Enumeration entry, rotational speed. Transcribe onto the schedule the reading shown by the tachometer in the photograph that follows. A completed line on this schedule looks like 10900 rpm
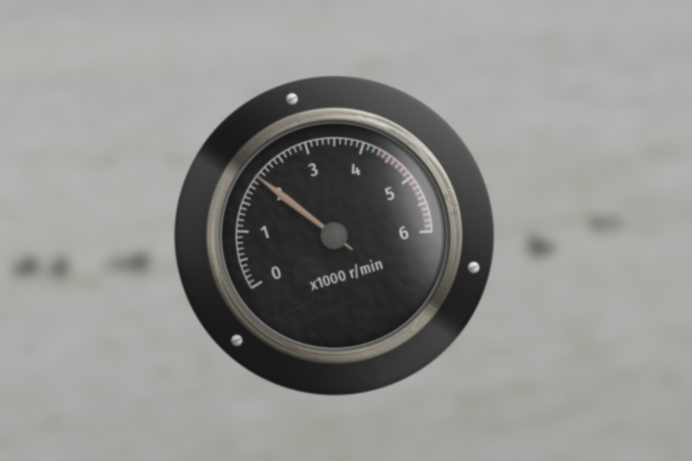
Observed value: 2000 rpm
